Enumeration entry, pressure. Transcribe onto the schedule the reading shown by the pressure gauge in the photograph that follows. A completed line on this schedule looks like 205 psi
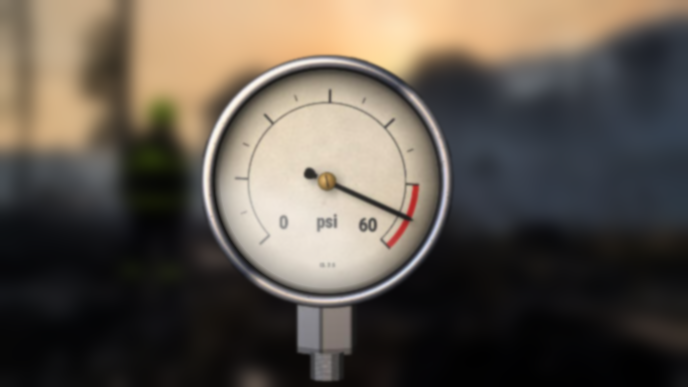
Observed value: 55 psi
